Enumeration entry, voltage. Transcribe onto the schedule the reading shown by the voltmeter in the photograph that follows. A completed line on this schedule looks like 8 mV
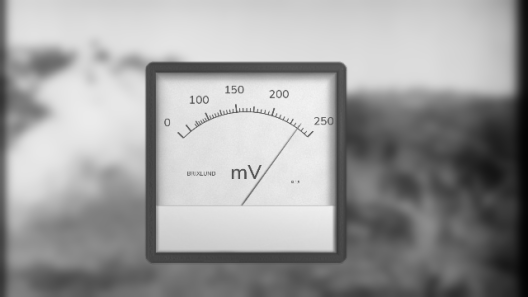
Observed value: 235 mV
